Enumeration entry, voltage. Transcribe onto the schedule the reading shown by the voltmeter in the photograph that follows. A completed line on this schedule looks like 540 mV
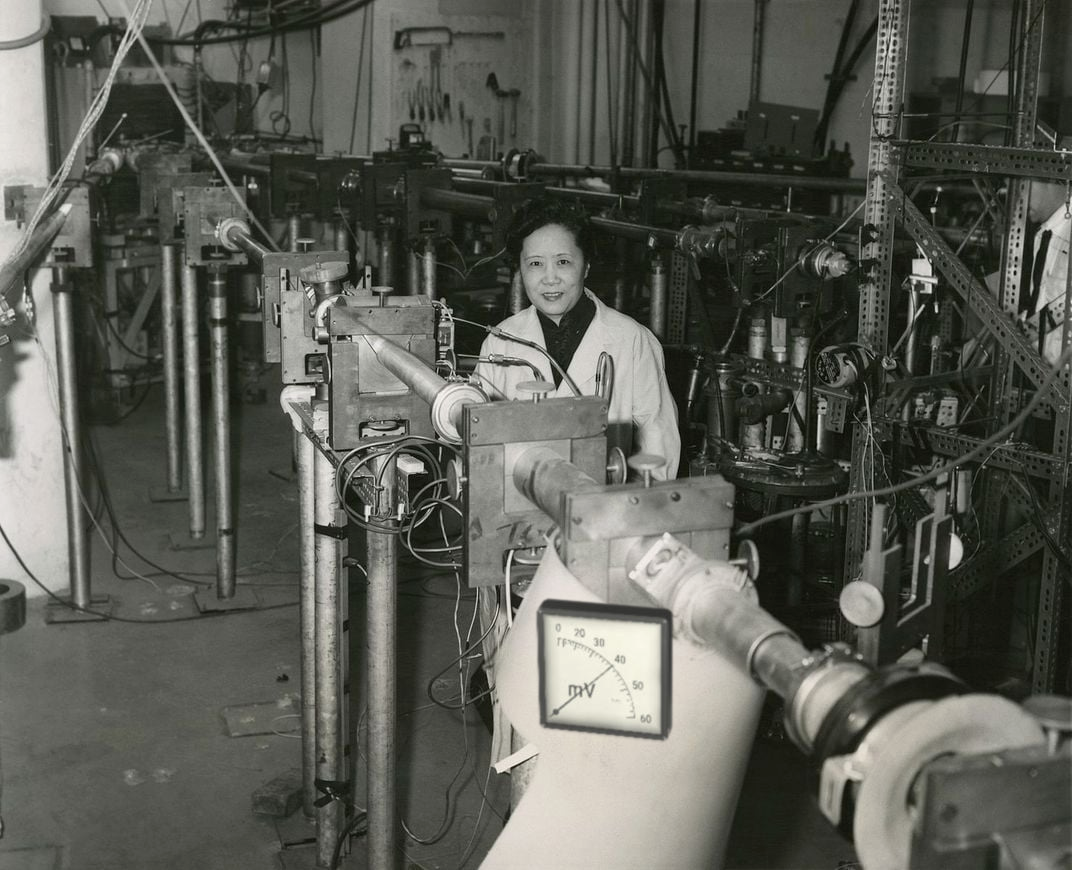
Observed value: 40 mV
